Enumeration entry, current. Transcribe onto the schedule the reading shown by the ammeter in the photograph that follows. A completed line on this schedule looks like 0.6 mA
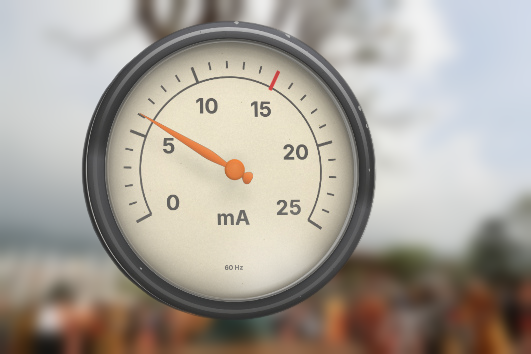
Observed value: 6 mA
